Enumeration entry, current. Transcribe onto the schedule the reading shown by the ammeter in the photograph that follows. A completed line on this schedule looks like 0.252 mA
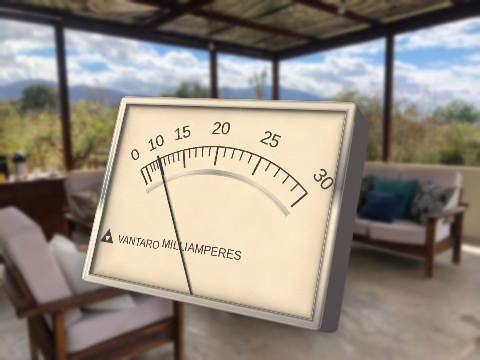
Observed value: 10 mA
